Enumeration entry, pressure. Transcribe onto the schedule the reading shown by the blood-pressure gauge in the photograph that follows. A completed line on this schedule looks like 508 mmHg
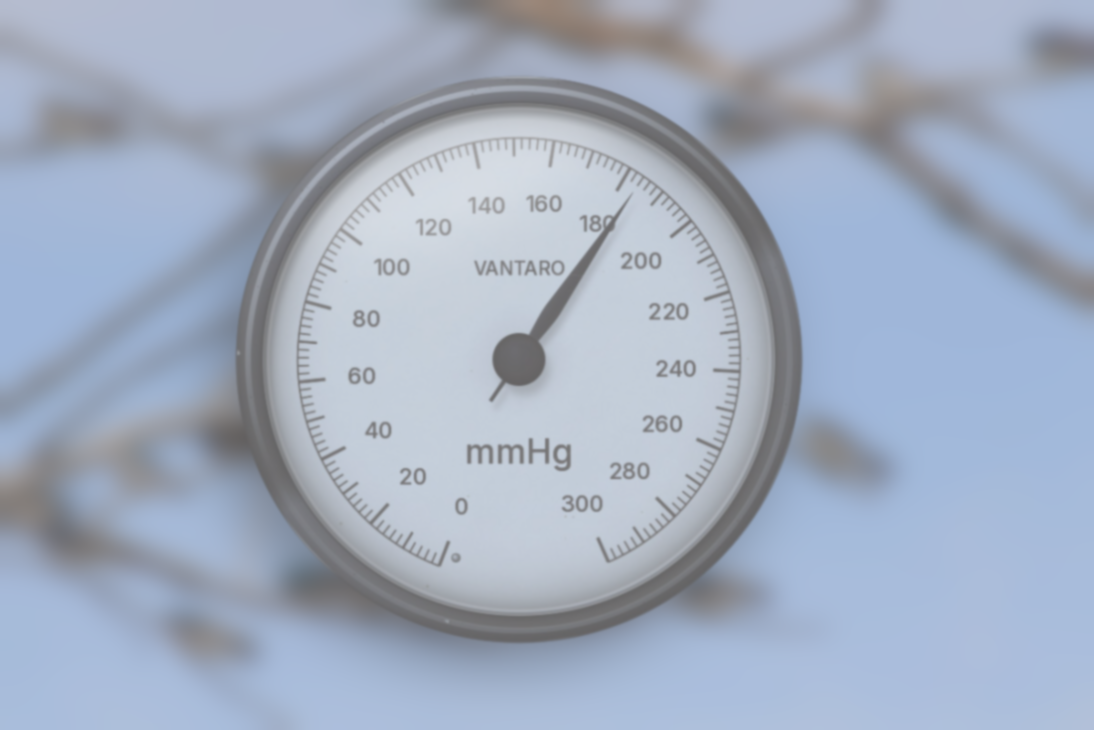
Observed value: 184 mmHg
